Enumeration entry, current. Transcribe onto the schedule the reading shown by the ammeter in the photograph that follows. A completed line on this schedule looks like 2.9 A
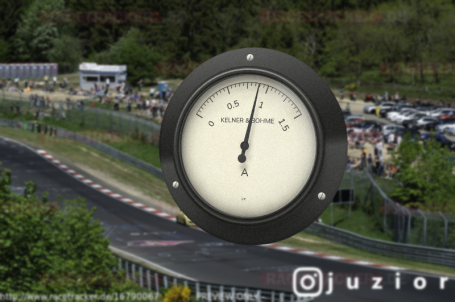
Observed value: 0.9 A
